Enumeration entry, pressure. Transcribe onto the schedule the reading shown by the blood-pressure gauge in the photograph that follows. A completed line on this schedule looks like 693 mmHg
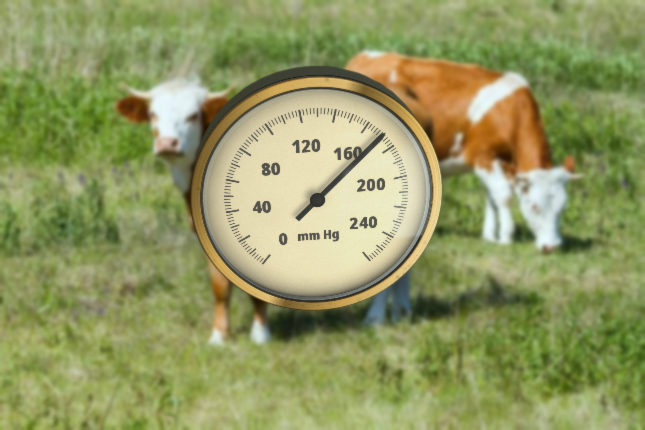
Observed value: 170 mmHg
